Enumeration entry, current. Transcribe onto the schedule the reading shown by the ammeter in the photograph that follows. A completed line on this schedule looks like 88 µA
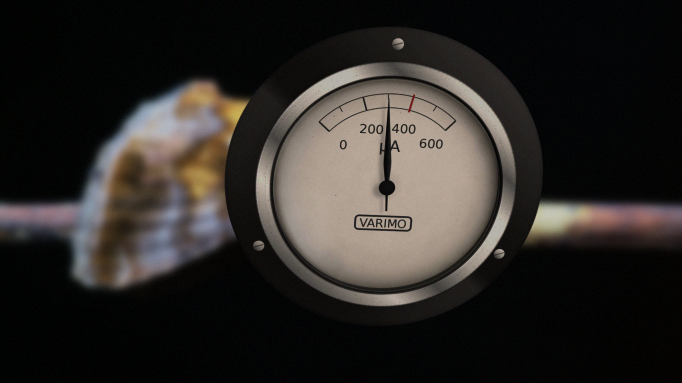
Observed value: 300 µA
